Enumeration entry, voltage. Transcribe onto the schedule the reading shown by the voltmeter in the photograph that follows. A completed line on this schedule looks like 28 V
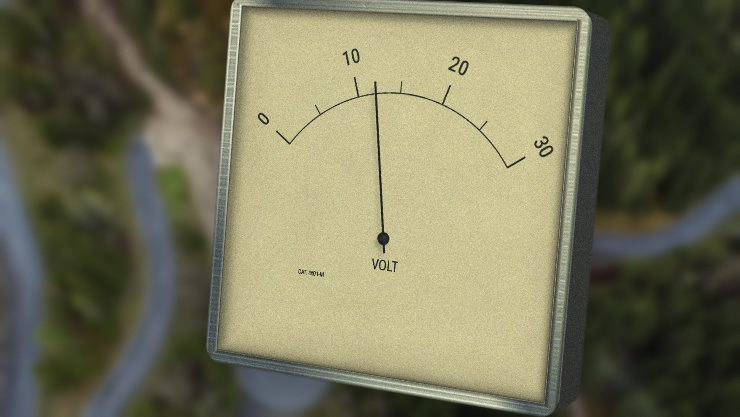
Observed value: 12.5 V
